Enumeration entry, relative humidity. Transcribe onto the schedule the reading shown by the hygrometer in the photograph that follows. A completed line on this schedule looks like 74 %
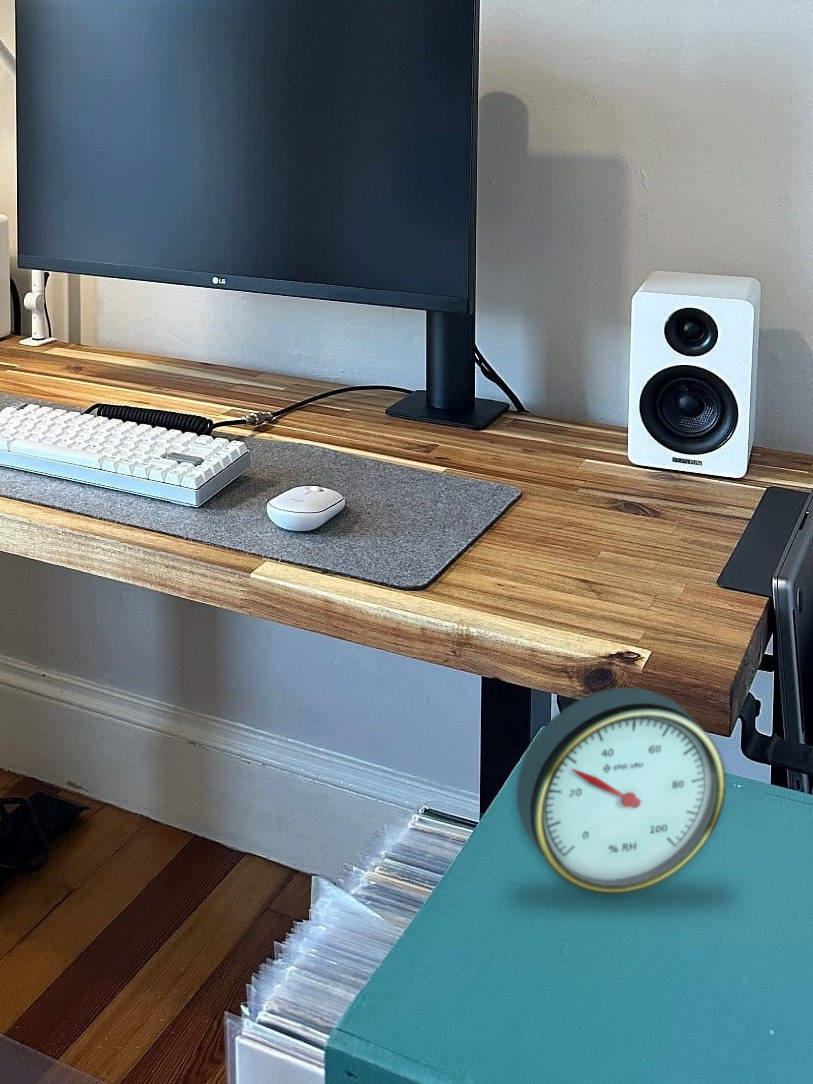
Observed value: 28 %
